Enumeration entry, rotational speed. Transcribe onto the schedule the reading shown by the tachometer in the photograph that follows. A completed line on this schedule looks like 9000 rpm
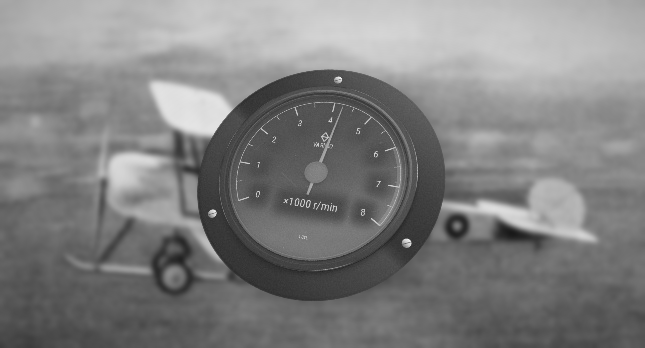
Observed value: 4250 rpm
